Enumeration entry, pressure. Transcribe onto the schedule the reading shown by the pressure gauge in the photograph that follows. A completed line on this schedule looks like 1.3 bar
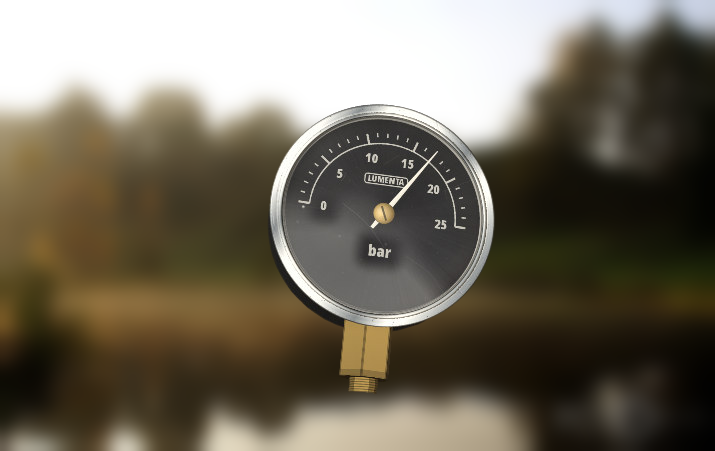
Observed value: 17 bar
